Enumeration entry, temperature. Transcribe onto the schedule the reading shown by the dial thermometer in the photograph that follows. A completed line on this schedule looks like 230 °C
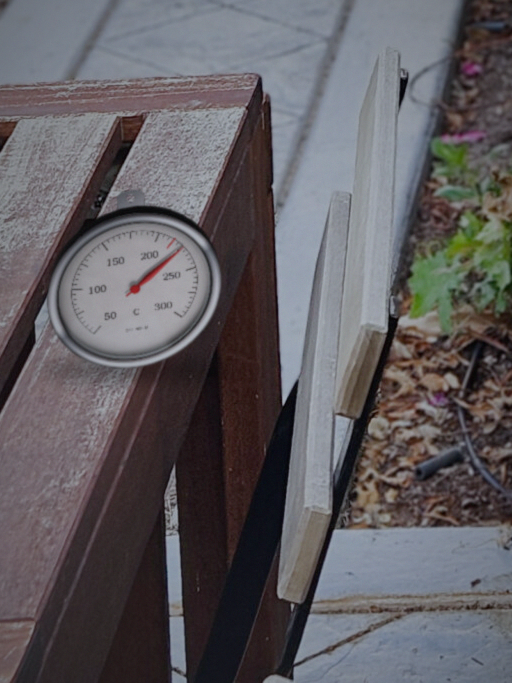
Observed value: 225 °C
